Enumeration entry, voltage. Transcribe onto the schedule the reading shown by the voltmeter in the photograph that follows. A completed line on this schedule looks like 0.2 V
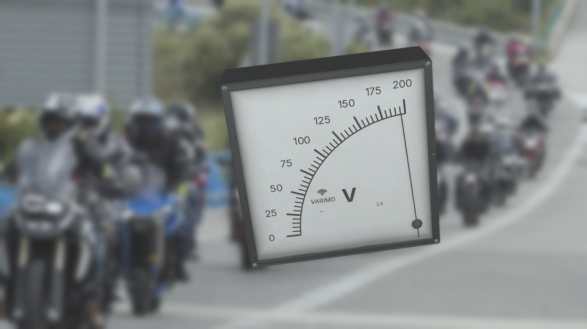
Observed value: 195 V
